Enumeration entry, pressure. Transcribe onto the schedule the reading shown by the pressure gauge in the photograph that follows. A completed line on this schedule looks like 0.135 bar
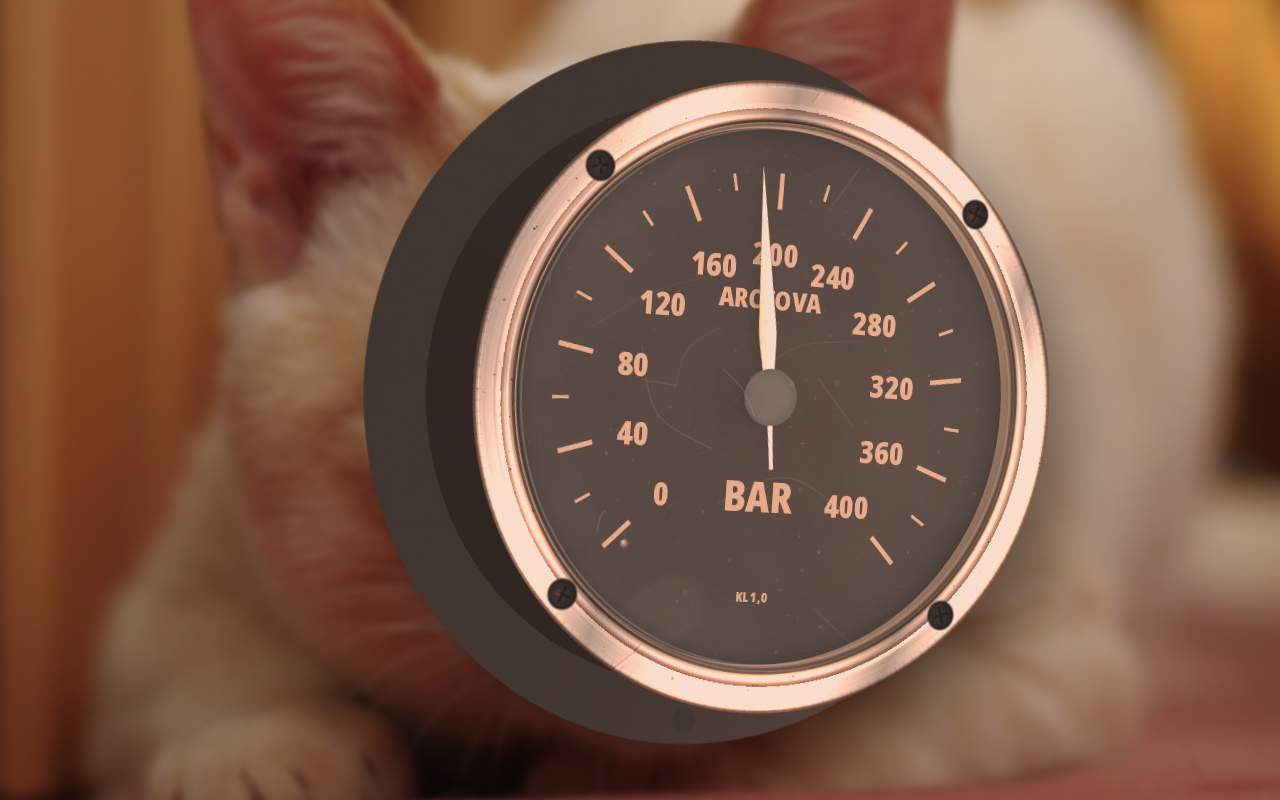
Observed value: 190 bar
